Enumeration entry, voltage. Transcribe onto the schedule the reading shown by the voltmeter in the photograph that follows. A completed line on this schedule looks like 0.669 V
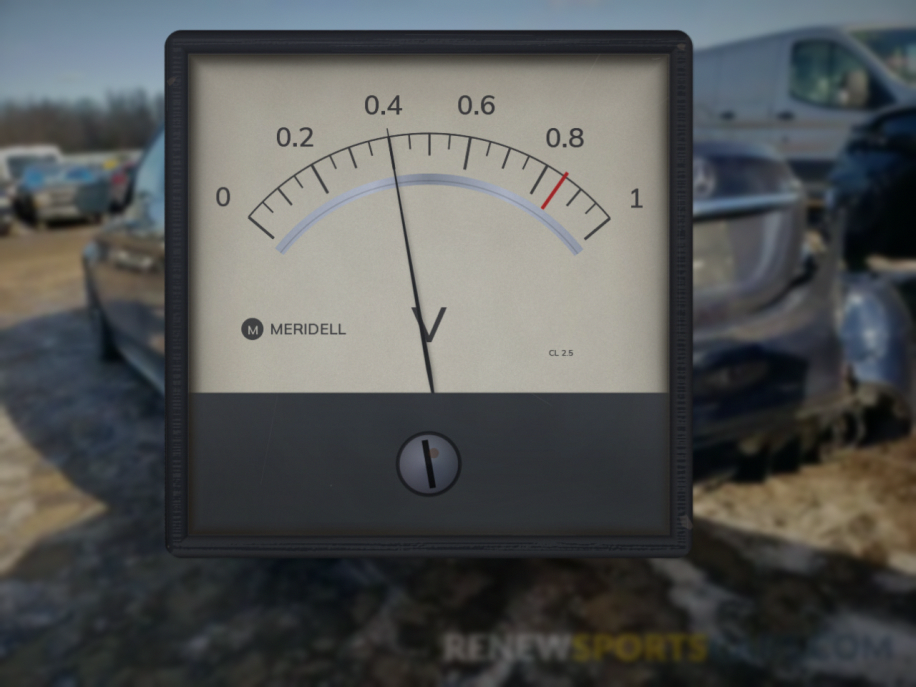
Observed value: 0.4 V
